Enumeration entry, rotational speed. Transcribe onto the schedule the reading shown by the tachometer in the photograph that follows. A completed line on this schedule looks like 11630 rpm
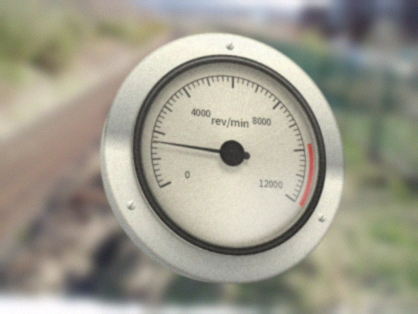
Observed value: 1600 rpm
